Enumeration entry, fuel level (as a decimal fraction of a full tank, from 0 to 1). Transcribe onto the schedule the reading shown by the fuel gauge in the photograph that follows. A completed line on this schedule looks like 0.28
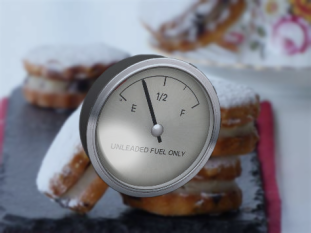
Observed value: 0.25
